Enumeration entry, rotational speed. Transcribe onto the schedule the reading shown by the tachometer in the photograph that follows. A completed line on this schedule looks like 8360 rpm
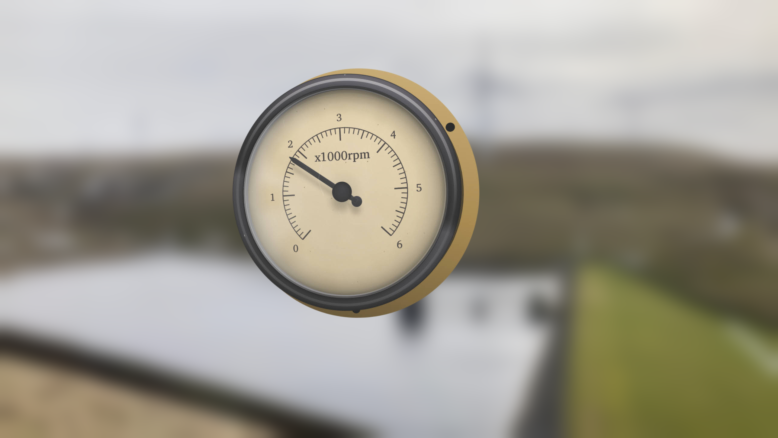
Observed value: 1800 rpm
